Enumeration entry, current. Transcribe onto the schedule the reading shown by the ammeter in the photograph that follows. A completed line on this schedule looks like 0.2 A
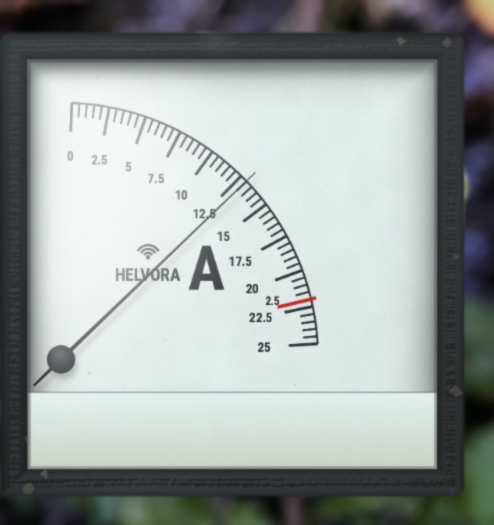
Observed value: 13 A
